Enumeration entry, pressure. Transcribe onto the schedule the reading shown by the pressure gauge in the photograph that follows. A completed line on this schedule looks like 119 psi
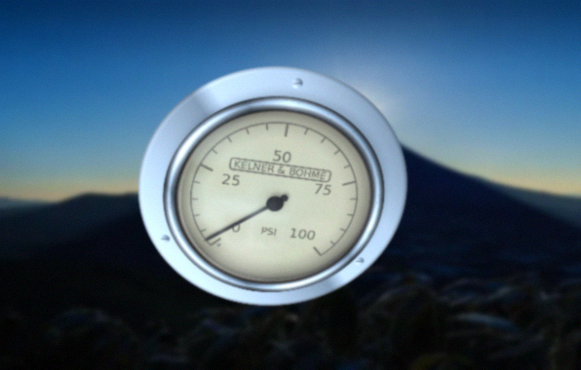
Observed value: 2.5 psi
